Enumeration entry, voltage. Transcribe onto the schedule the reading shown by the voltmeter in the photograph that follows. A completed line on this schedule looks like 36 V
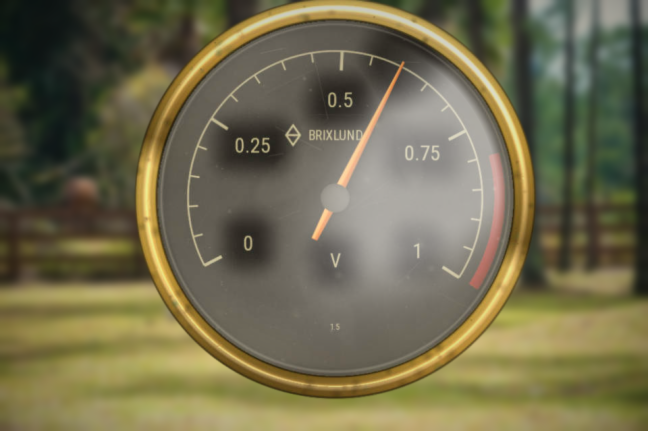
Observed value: 0.6 V
